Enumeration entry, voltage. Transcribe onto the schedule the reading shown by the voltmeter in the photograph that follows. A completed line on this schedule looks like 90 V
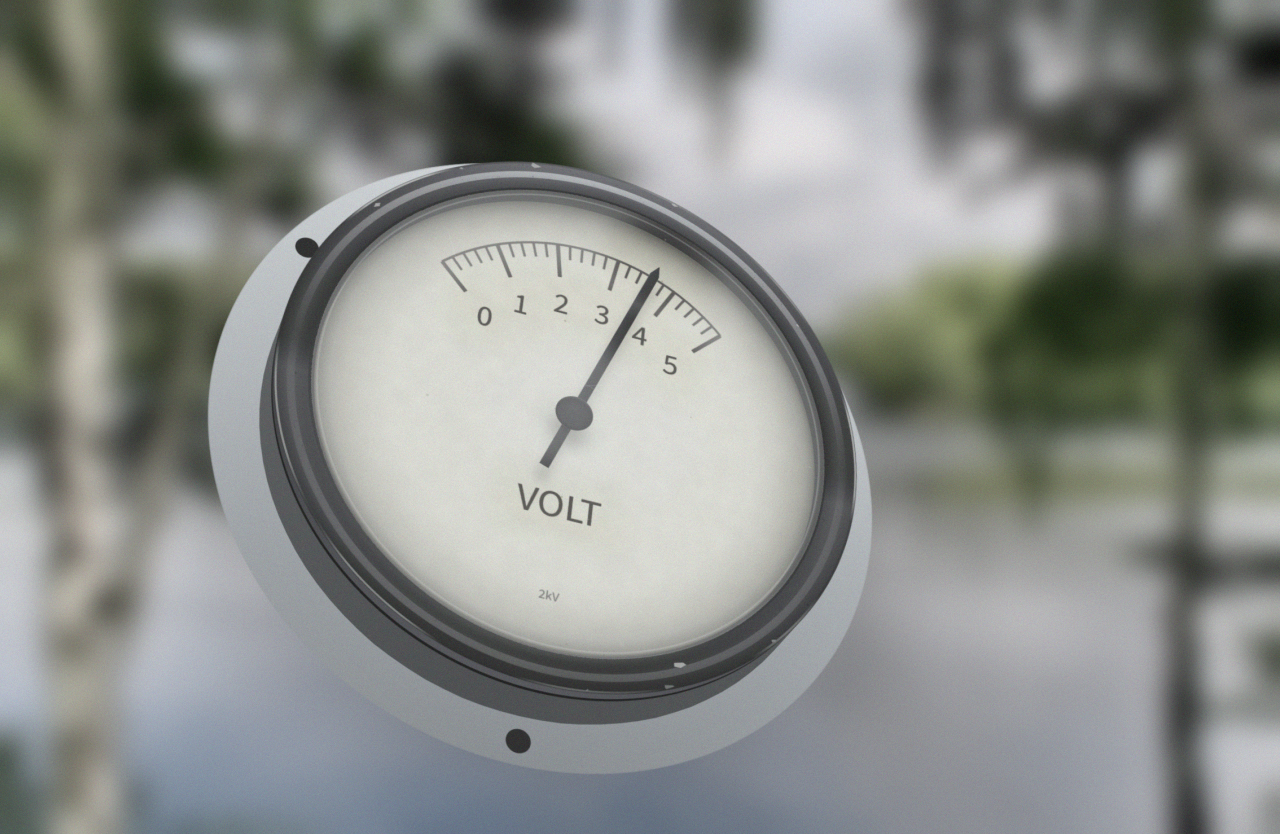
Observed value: 3.6 V
